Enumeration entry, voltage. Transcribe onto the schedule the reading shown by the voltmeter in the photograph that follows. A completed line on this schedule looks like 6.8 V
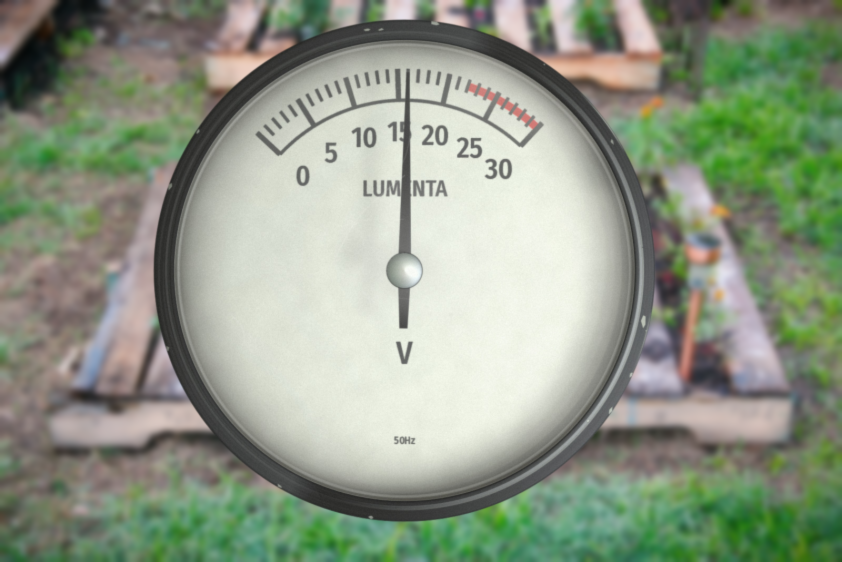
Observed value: 16 V
